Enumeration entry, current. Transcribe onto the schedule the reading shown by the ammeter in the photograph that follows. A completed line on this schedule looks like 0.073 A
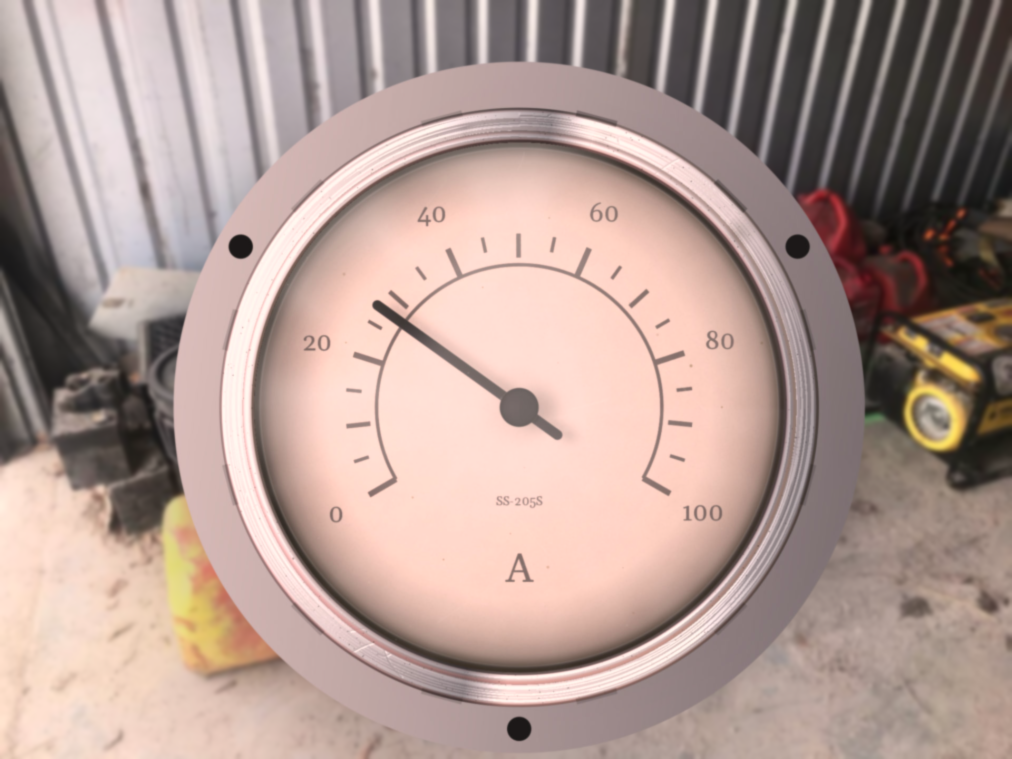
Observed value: 27.5 A
